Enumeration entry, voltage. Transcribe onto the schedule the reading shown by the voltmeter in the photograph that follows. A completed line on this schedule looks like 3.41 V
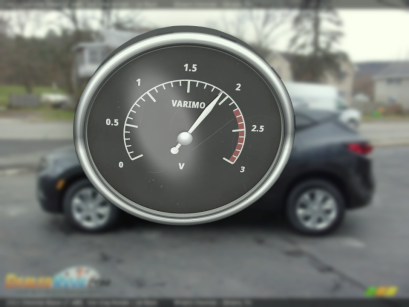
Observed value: 1.9 V
